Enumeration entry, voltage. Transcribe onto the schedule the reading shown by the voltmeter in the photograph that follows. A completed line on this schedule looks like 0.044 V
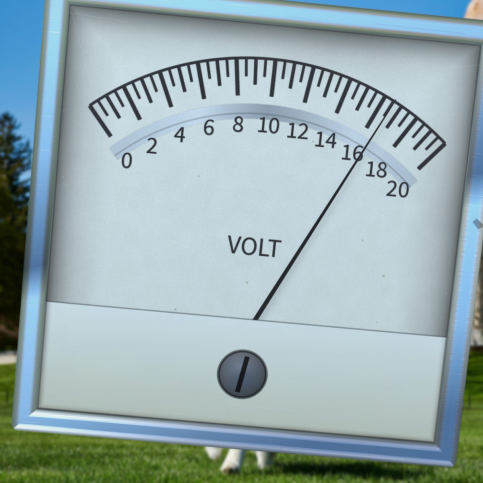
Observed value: 16.5 V
